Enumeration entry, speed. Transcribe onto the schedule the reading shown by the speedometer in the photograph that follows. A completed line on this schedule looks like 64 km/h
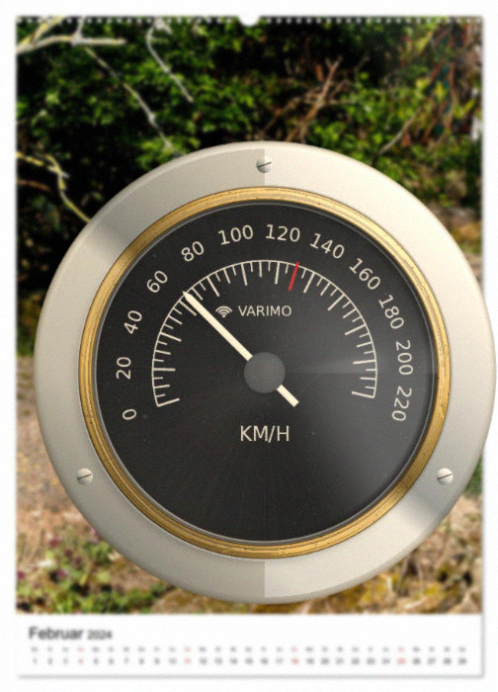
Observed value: 65 km/h
